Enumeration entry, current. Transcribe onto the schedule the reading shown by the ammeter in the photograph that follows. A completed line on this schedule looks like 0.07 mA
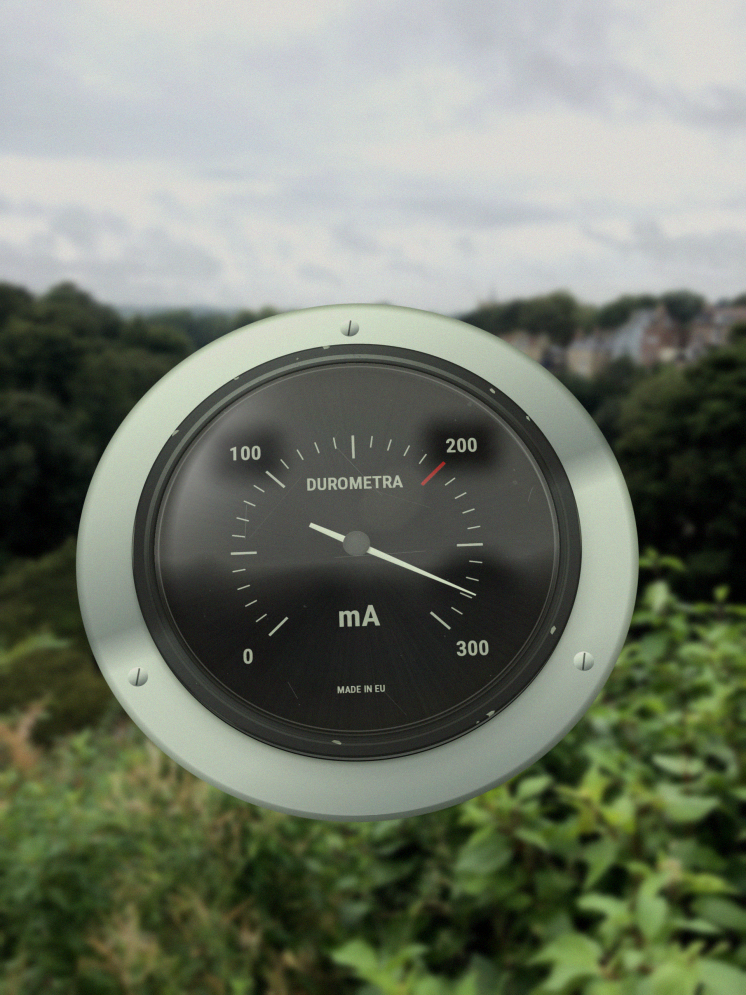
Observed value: 280 mA
